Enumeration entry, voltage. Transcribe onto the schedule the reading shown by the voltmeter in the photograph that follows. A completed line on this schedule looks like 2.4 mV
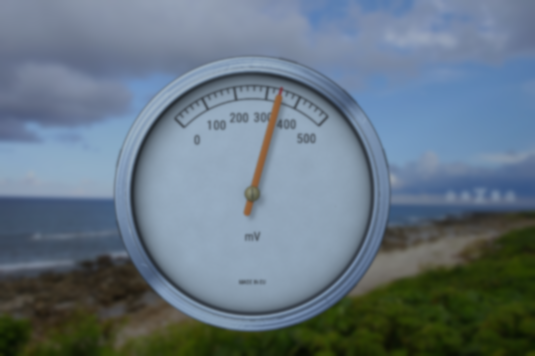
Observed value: 340 mV
